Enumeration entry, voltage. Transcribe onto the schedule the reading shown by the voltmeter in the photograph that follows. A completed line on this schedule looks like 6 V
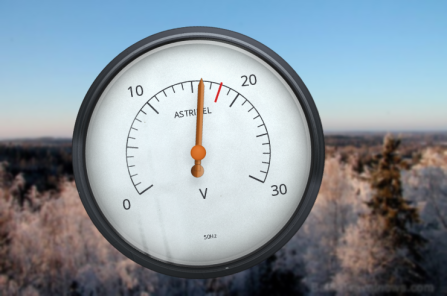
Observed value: 16 V
